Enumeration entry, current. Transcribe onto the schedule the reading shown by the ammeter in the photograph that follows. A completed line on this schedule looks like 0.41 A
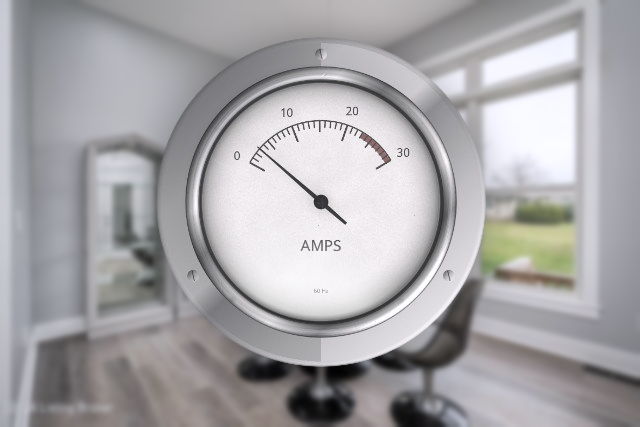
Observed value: 3 A
